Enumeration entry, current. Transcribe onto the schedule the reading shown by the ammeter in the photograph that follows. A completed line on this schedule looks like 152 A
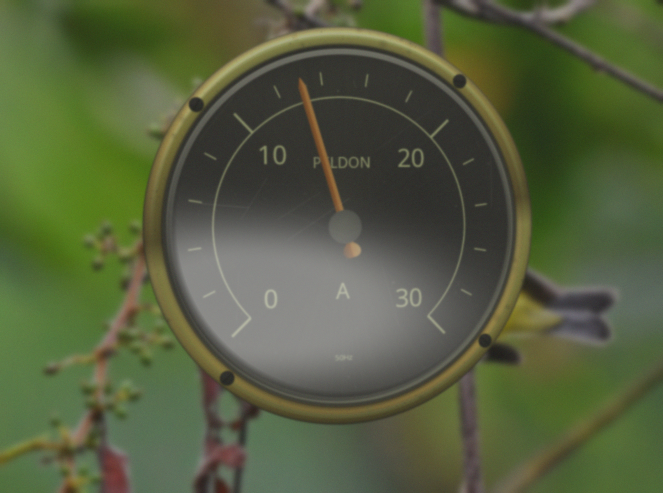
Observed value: 13 A
